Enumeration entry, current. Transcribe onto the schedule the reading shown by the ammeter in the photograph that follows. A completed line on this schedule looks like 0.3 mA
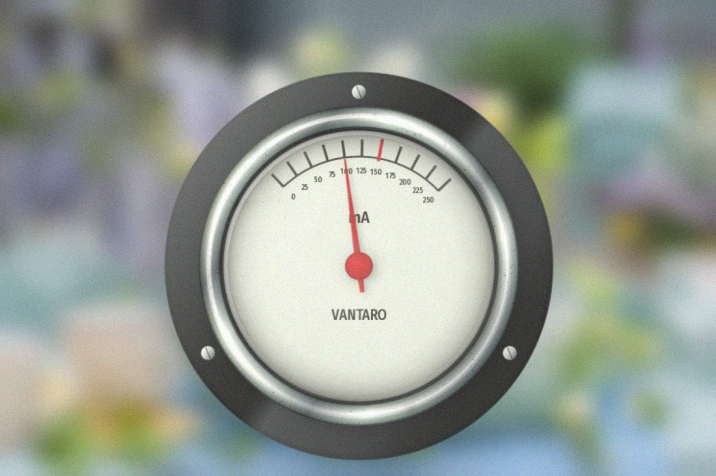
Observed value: 100 mA
